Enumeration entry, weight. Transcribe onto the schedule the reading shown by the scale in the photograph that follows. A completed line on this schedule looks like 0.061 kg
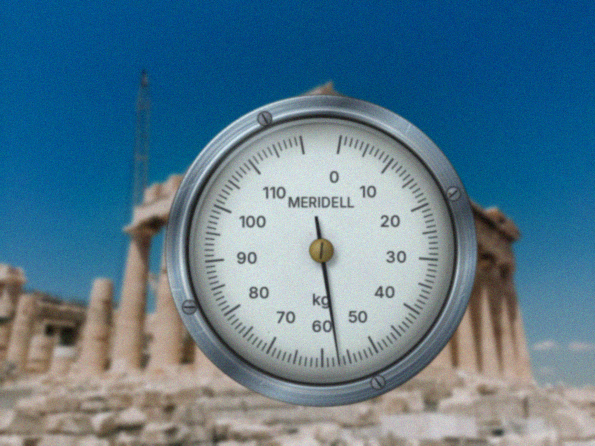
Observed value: 57 kg
